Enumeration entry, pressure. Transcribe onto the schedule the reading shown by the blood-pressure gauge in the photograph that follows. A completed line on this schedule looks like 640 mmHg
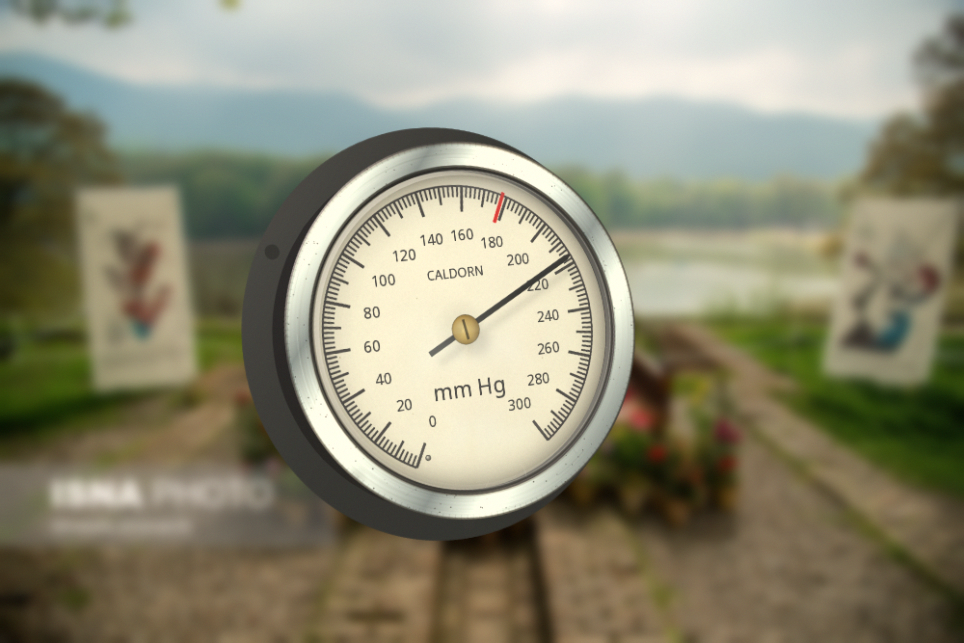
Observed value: 216 mmHg
